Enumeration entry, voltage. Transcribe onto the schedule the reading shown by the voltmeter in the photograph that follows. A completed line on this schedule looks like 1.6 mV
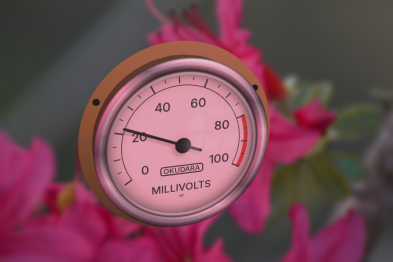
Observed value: 22.5 mV
